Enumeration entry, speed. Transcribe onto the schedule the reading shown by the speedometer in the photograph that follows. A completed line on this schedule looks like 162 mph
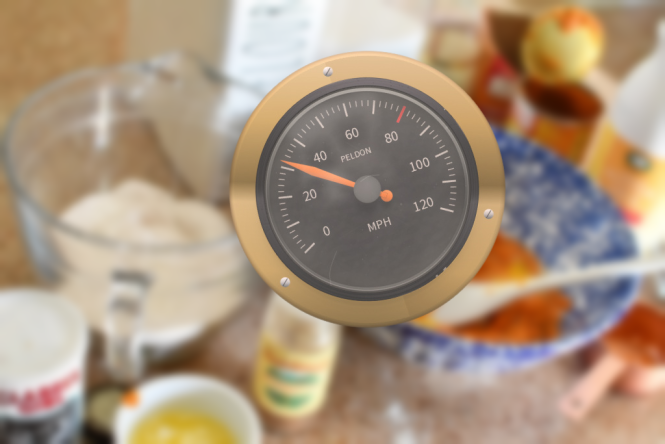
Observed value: 32 mph
